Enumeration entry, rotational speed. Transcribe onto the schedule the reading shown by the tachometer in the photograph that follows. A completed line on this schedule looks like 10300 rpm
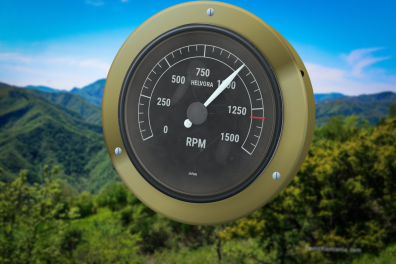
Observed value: 1000 rpm
